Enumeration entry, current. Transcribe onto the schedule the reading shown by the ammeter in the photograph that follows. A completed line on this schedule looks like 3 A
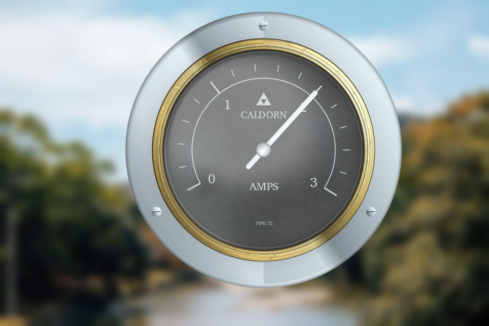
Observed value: 2 A
